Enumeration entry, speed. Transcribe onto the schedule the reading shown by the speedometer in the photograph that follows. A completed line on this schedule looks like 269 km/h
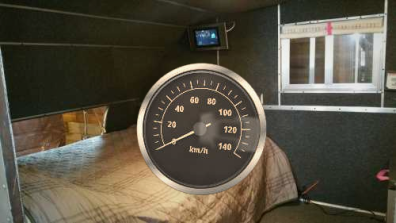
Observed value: 0 km/h
